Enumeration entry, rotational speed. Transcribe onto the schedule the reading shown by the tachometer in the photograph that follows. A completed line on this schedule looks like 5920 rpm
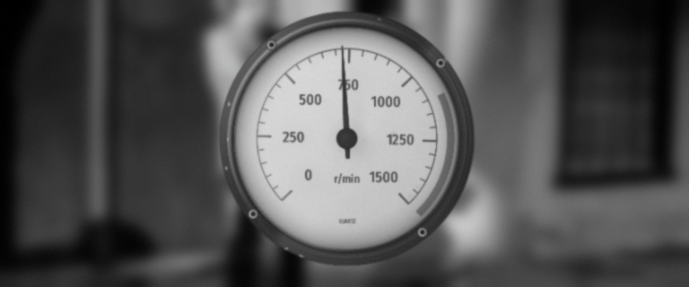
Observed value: 725 rpm
